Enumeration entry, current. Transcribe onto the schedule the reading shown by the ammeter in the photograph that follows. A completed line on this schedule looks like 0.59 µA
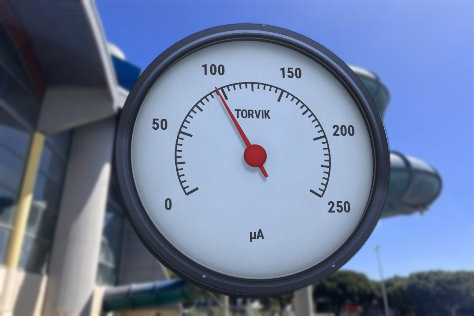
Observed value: 95 µA
